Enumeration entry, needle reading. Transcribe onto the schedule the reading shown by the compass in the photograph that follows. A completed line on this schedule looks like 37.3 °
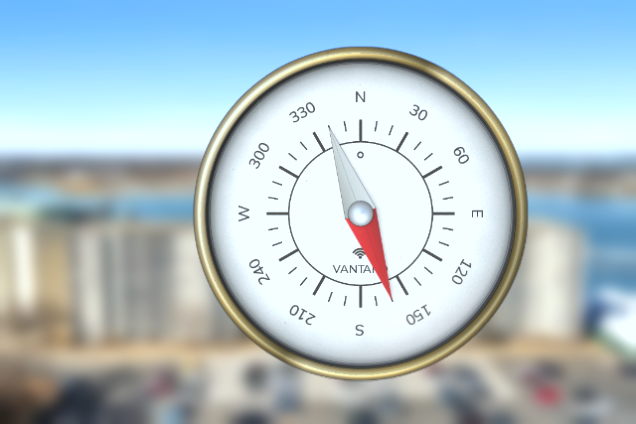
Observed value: 160 °
